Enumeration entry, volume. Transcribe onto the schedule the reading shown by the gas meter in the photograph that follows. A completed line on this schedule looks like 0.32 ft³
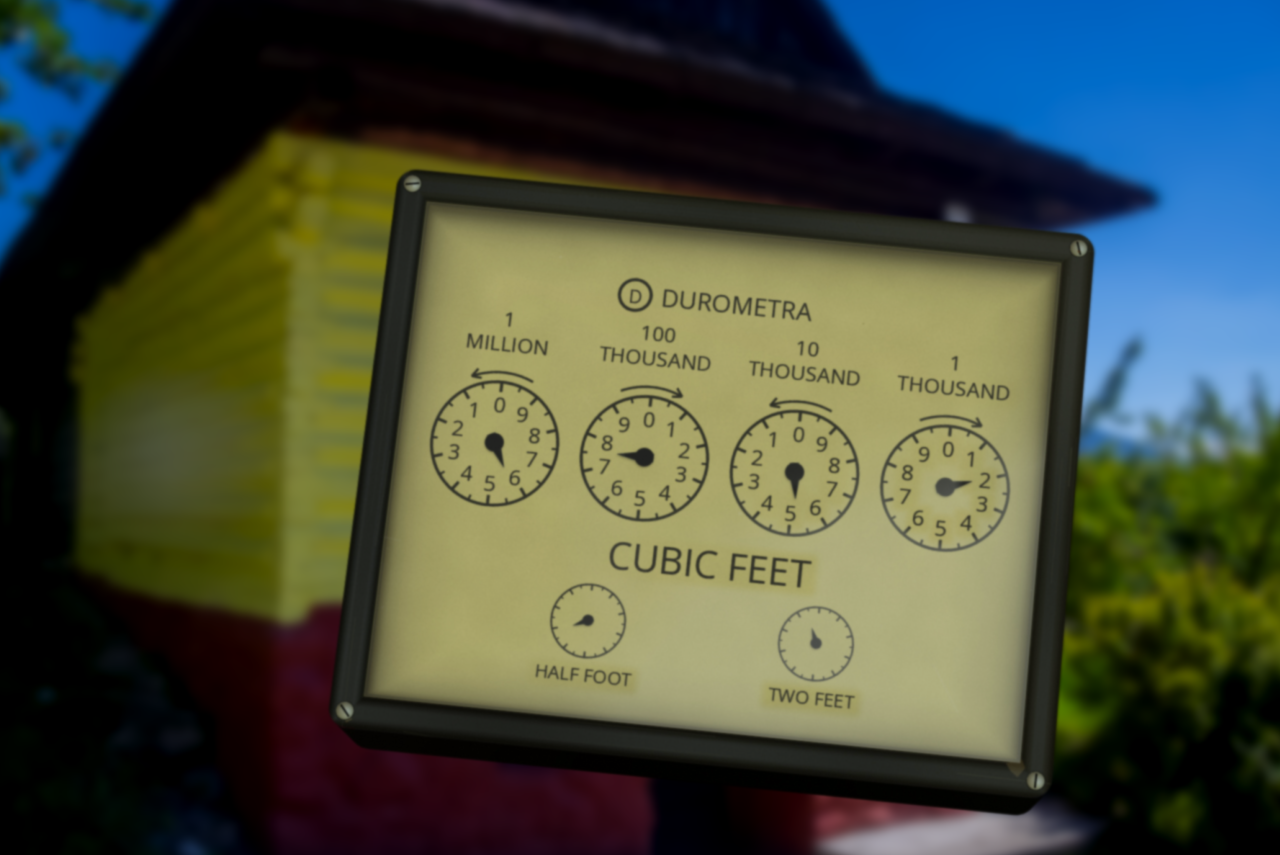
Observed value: 575200 ft³
